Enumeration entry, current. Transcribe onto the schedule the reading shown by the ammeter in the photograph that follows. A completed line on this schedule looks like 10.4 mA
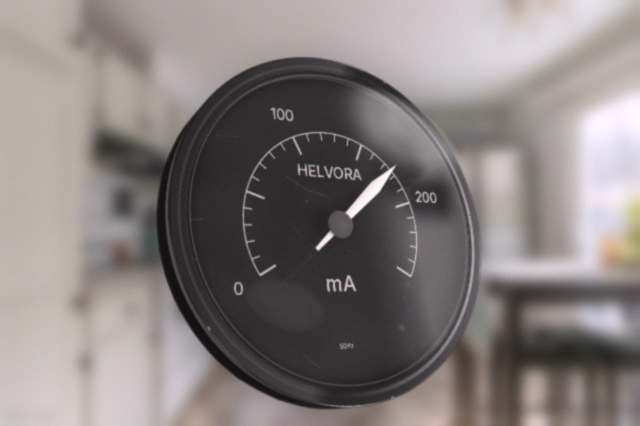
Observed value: 175 mA
